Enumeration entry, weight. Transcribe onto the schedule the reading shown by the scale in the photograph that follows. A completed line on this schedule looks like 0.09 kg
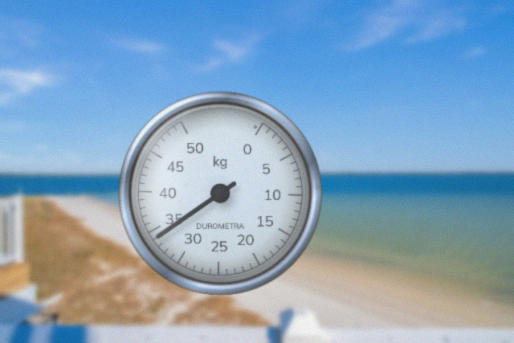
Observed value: 34 kg
